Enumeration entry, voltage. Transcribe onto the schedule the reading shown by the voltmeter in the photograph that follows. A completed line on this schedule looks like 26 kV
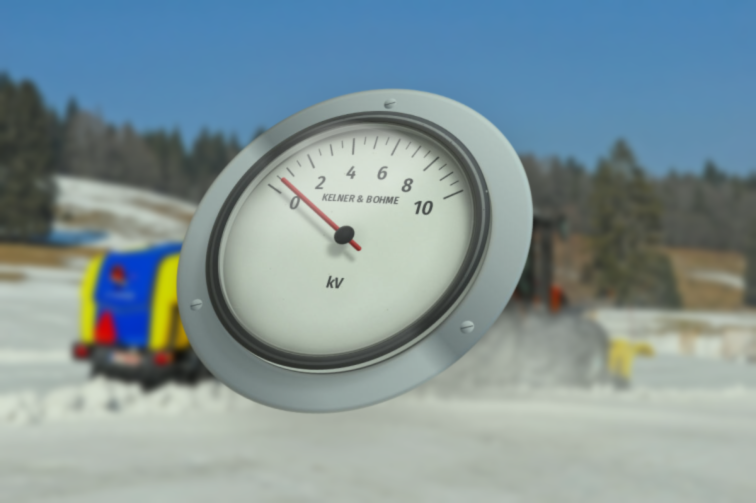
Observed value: 0.5 kV
